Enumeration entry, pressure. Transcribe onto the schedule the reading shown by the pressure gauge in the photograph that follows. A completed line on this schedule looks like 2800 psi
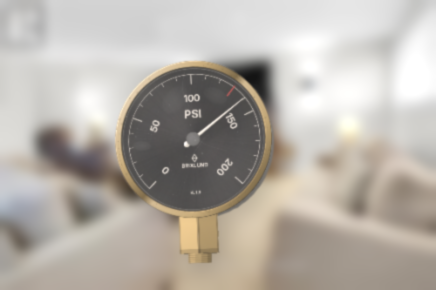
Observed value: 140 psi
